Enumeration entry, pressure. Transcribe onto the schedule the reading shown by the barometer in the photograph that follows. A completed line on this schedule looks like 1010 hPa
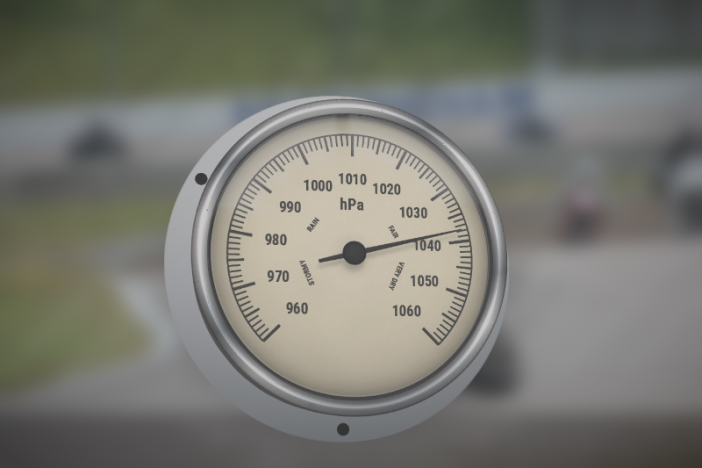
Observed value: 1038 hPa
